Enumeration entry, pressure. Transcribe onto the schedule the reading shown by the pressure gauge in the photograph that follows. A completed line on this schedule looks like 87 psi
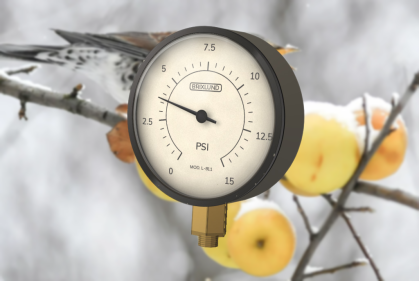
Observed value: 3.75 psi
